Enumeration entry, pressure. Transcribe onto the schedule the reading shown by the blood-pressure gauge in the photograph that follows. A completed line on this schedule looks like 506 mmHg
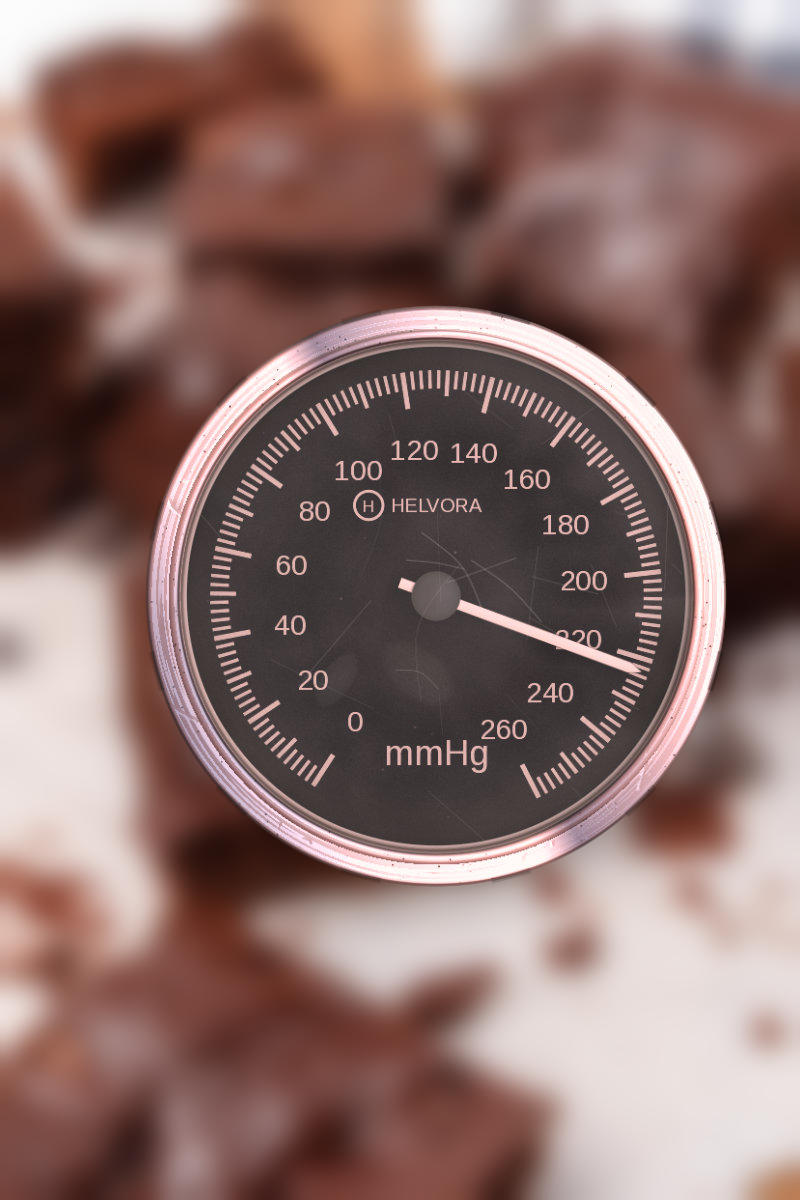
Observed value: 223 mmHg
